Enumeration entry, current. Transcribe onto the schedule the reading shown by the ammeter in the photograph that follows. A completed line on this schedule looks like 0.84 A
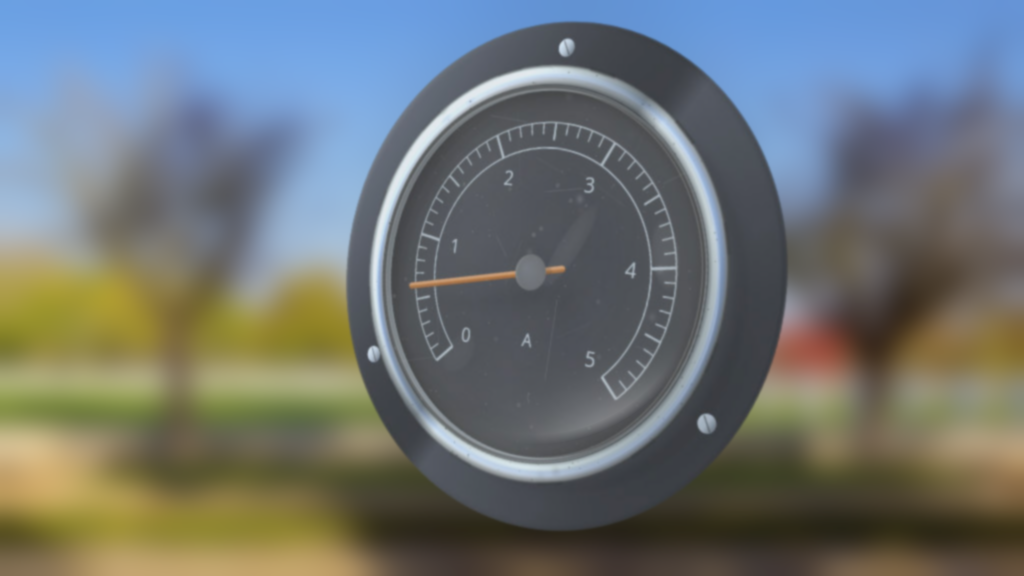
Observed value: 0.6 A
